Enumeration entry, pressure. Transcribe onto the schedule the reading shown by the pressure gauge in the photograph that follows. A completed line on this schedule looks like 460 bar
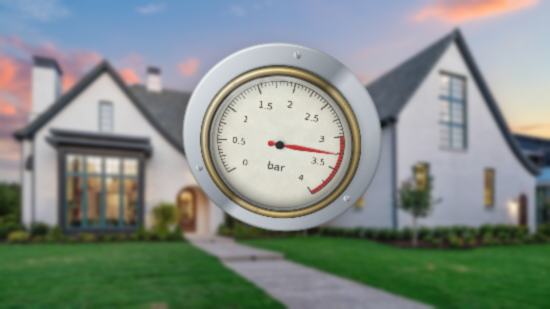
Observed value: 3.25 bar
